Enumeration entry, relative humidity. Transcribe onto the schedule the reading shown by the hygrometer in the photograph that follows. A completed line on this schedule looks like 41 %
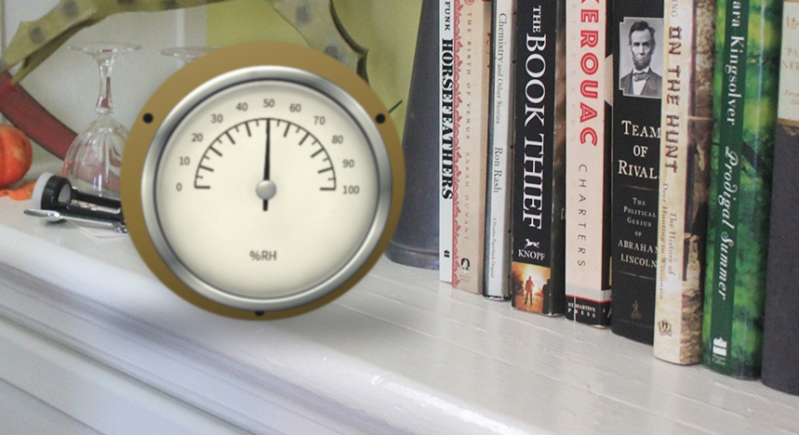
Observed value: 50 %
